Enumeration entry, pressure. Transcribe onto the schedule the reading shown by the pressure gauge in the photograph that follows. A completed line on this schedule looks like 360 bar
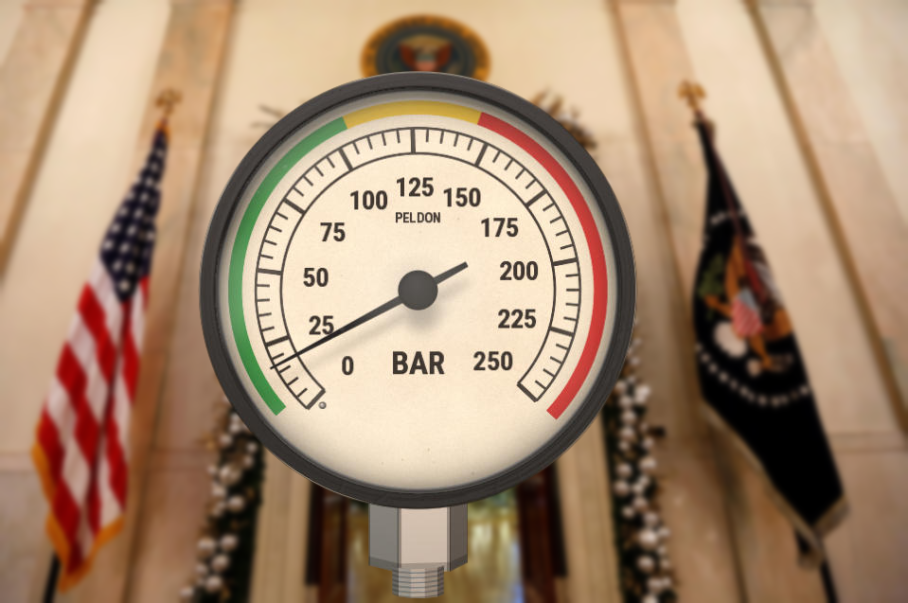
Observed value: 17.5 bar
